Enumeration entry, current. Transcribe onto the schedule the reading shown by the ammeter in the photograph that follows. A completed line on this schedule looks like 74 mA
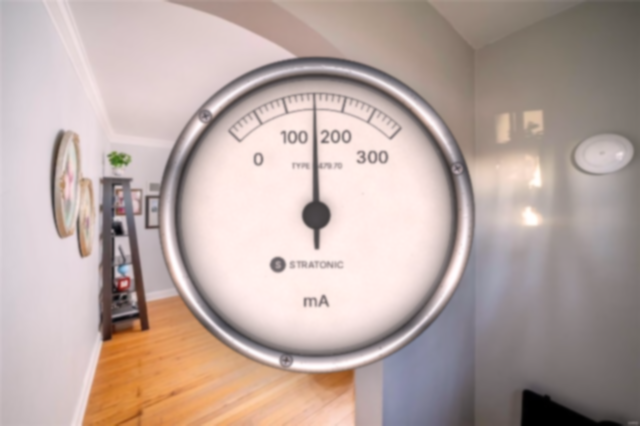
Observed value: 150 mA
